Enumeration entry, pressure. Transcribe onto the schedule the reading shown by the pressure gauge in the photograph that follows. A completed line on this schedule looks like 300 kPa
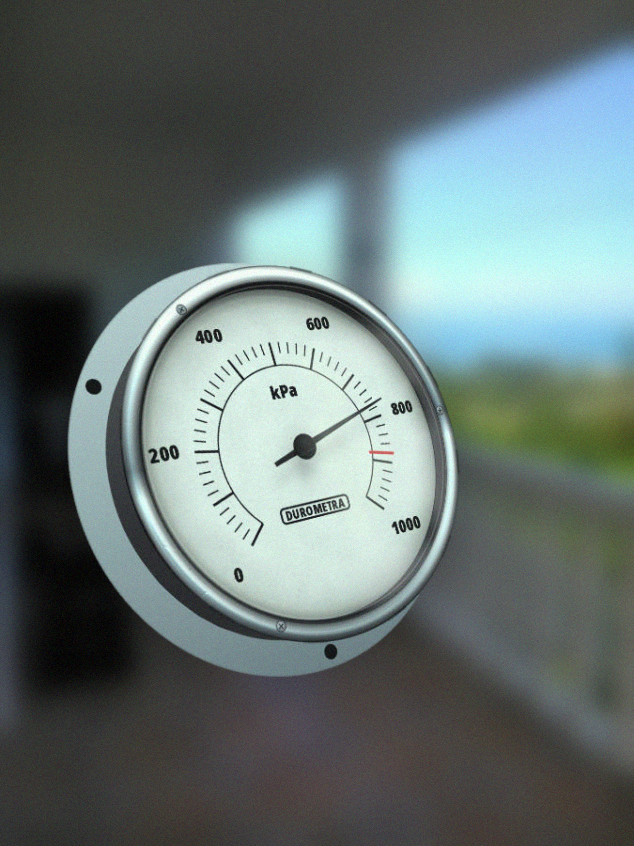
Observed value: 770 kPa
